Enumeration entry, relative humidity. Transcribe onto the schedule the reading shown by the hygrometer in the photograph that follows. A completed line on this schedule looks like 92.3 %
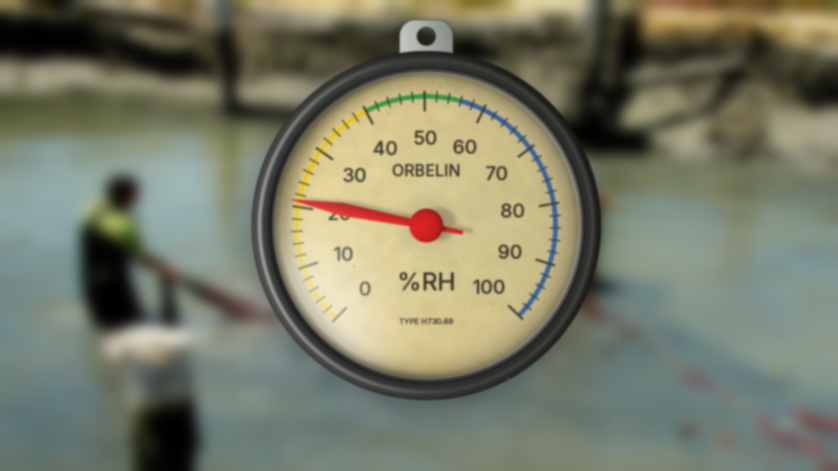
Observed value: 21 %
